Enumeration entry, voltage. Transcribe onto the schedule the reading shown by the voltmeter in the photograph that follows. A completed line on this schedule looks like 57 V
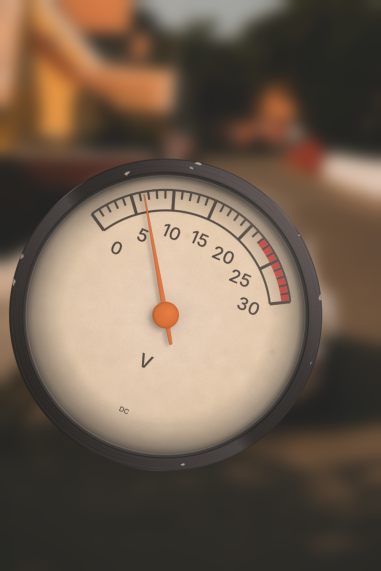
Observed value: 6.5 V
